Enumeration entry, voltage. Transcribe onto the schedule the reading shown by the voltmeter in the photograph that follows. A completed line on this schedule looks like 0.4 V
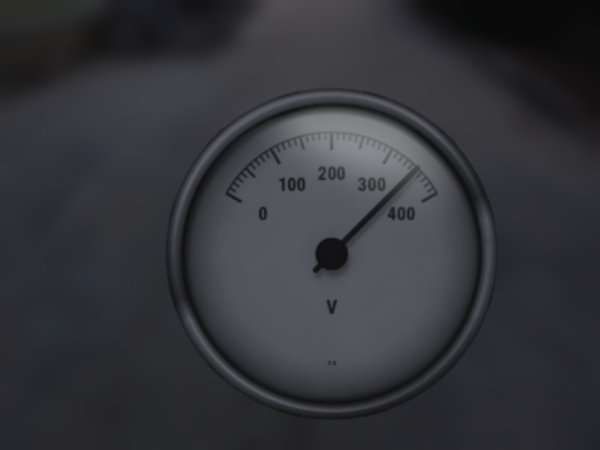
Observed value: 350 V
